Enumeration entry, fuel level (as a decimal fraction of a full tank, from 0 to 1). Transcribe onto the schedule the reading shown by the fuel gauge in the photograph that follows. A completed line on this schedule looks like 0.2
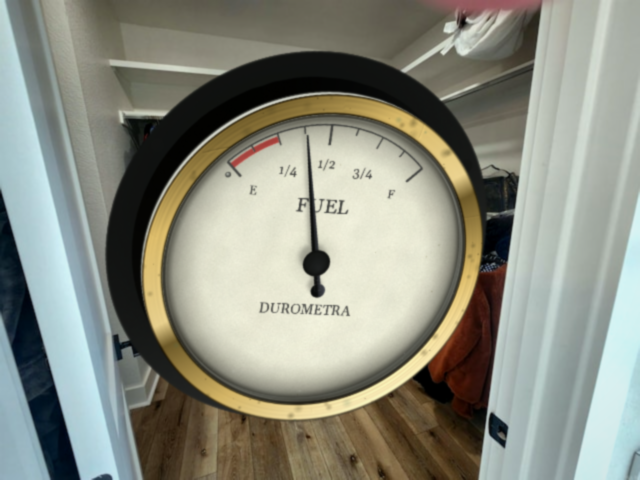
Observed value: 0.375
